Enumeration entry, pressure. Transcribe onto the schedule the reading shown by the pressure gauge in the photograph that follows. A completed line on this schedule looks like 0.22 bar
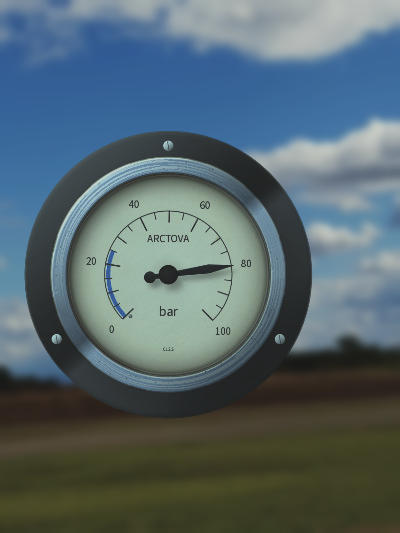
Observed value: 80 bar
